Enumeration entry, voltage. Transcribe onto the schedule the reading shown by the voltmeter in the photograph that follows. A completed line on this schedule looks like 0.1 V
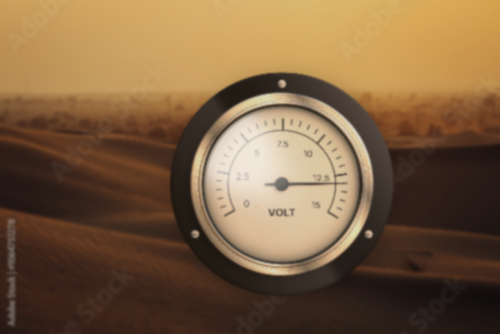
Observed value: 13 V
